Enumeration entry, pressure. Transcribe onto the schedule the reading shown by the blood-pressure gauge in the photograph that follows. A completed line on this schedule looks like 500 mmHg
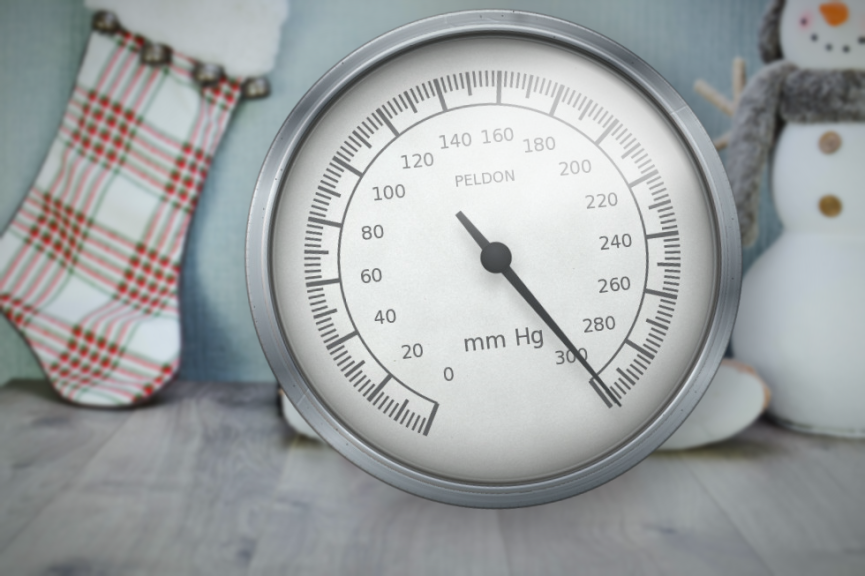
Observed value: 298 mmHg
